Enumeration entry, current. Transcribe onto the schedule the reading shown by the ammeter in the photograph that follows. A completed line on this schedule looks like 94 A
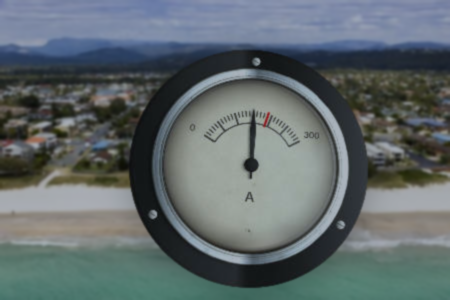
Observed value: 150 A
